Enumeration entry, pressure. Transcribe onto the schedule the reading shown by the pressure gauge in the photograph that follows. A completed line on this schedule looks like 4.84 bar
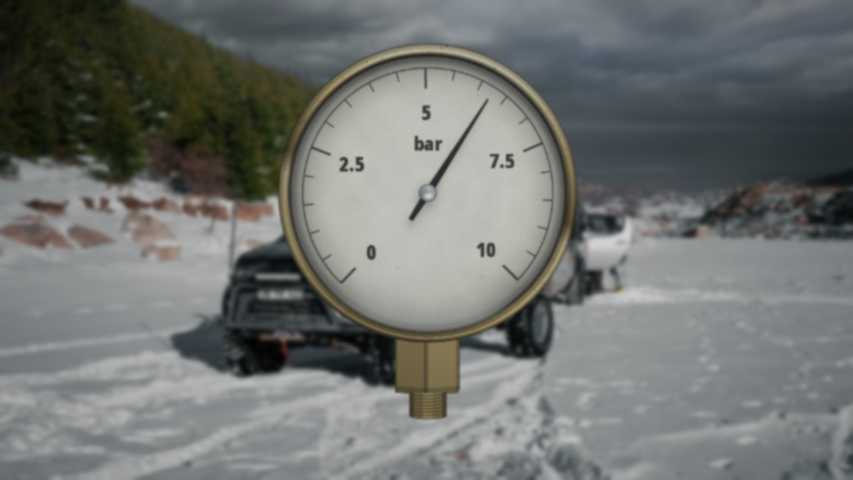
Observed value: 6.25 bar
